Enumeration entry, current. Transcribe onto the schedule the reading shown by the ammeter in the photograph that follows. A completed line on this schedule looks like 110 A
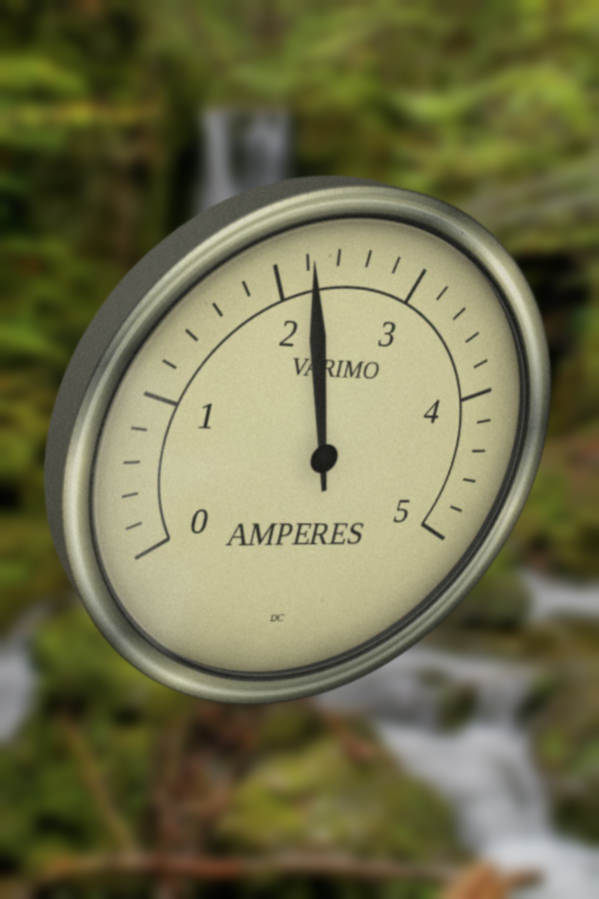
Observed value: 2.2 A
